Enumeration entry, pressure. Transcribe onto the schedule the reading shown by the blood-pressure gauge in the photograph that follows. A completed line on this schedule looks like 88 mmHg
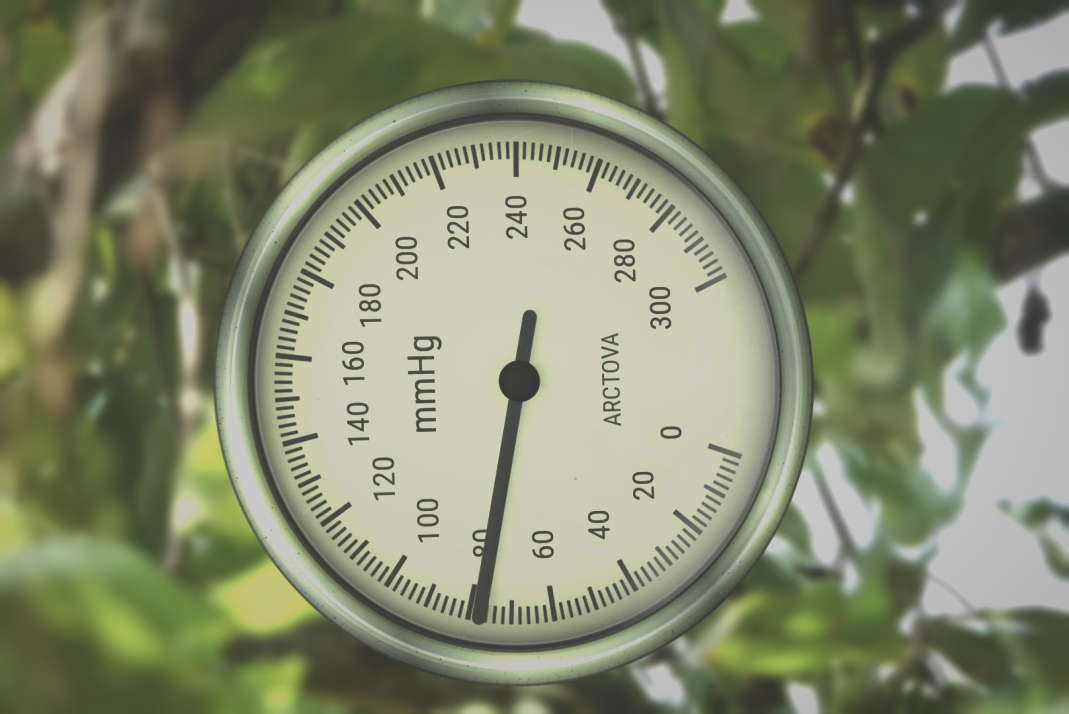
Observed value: 78 mmHg
